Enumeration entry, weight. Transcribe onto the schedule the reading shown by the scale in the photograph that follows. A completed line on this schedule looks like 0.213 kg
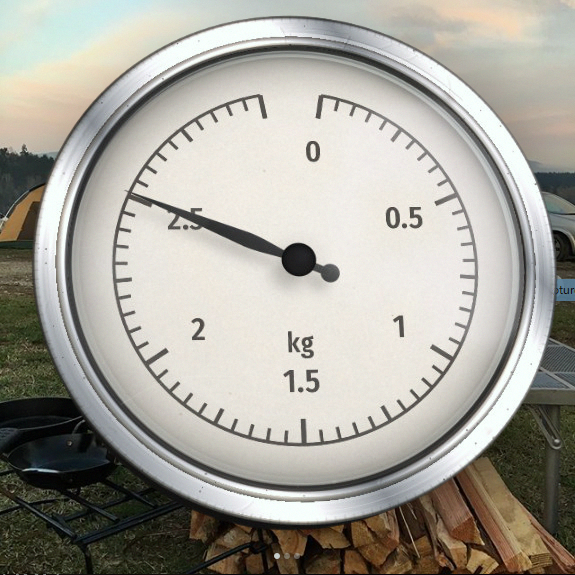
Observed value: 2.5 kg
